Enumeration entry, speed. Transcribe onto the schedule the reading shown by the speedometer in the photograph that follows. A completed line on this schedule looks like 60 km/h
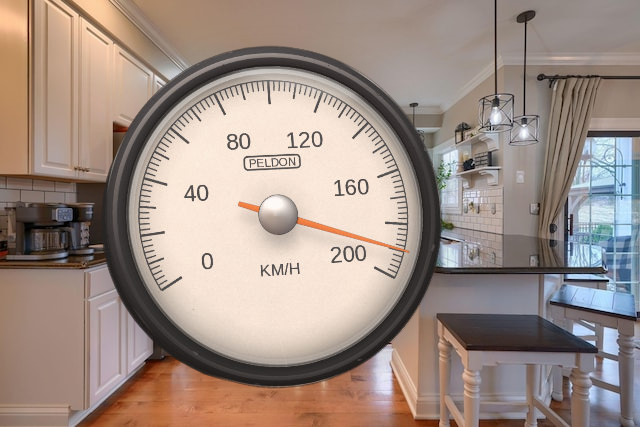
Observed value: 190 km/h
